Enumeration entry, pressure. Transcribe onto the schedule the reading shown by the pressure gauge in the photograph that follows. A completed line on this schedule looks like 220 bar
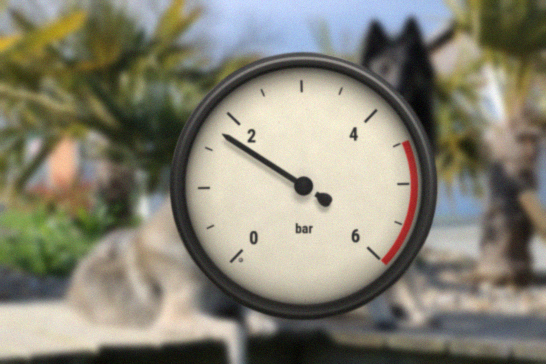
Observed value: 1.75 bar
